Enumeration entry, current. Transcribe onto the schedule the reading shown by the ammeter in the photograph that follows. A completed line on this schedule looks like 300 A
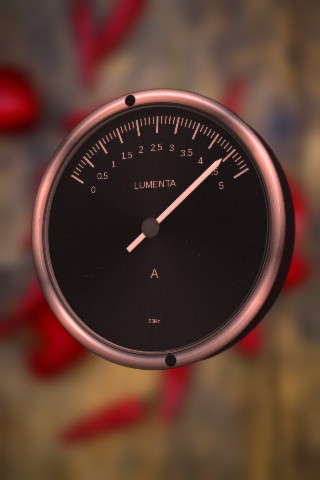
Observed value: 4.5 A
